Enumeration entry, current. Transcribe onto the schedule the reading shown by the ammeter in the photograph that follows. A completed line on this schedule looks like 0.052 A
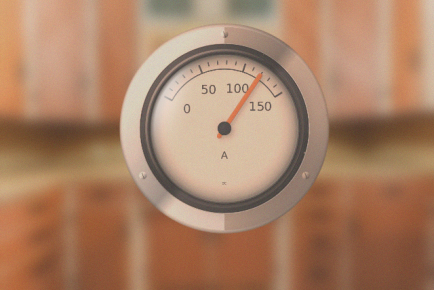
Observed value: 120 A
